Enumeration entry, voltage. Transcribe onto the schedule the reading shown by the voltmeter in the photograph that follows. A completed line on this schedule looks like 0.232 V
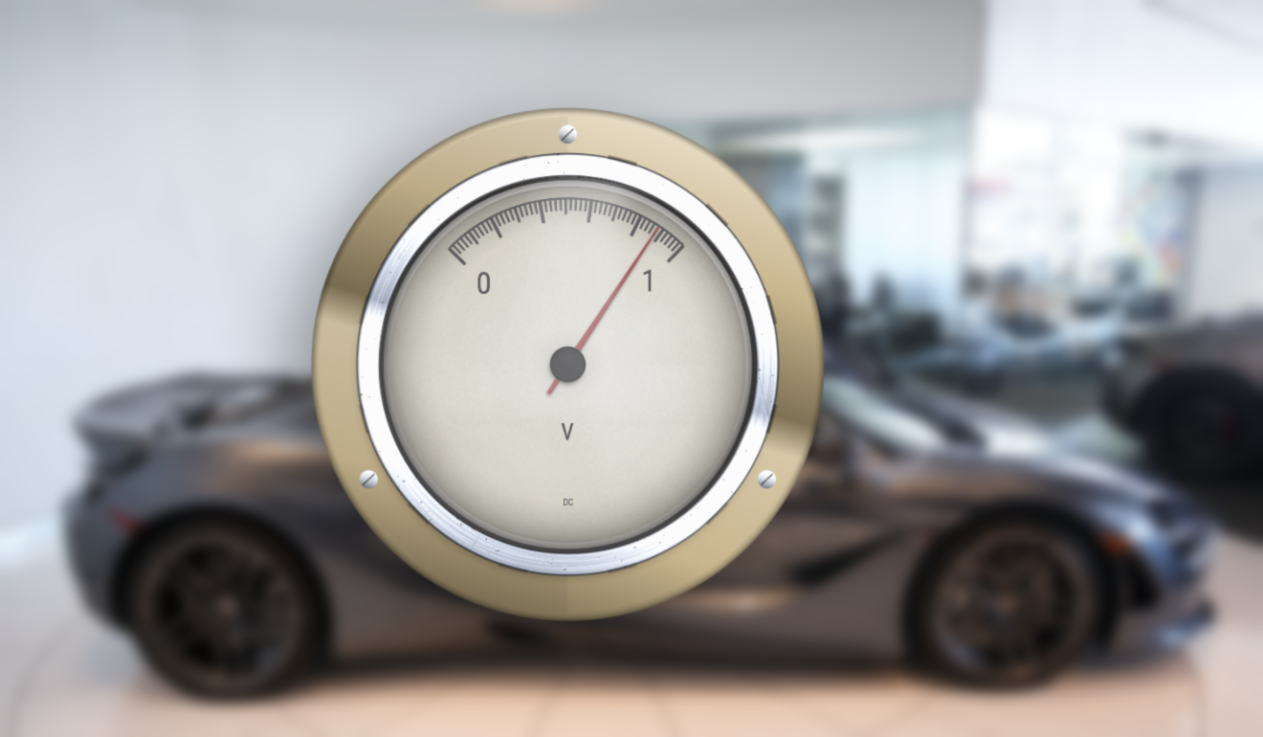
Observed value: 0.88 V
